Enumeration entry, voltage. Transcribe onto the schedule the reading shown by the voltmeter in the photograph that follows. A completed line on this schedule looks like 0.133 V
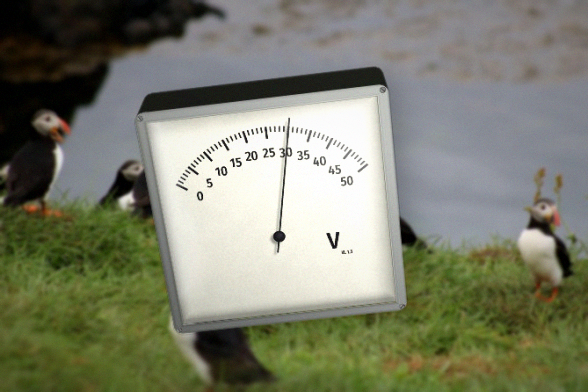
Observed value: 30 V
